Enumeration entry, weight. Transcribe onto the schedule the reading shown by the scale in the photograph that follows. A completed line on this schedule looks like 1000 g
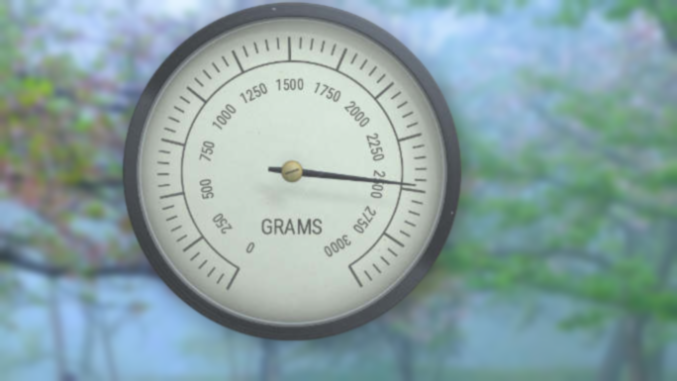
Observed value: 2475 g
